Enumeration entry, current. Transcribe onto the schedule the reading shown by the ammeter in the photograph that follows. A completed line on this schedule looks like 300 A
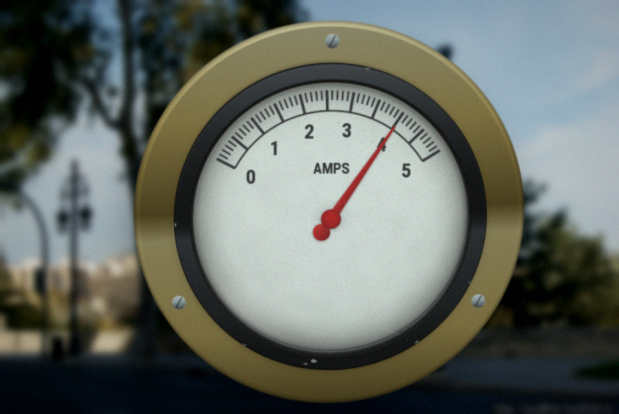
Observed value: 4 A
